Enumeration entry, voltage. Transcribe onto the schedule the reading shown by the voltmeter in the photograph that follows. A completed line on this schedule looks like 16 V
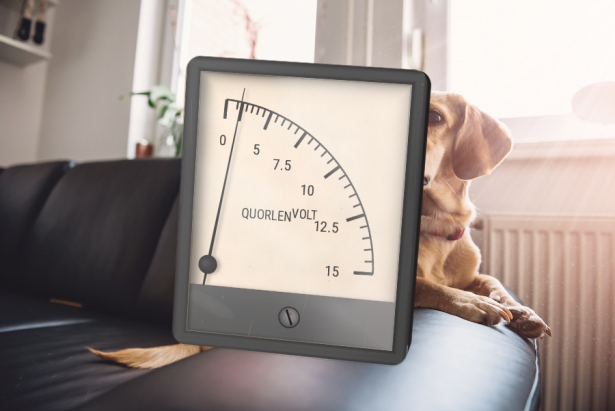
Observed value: 2.5 V
